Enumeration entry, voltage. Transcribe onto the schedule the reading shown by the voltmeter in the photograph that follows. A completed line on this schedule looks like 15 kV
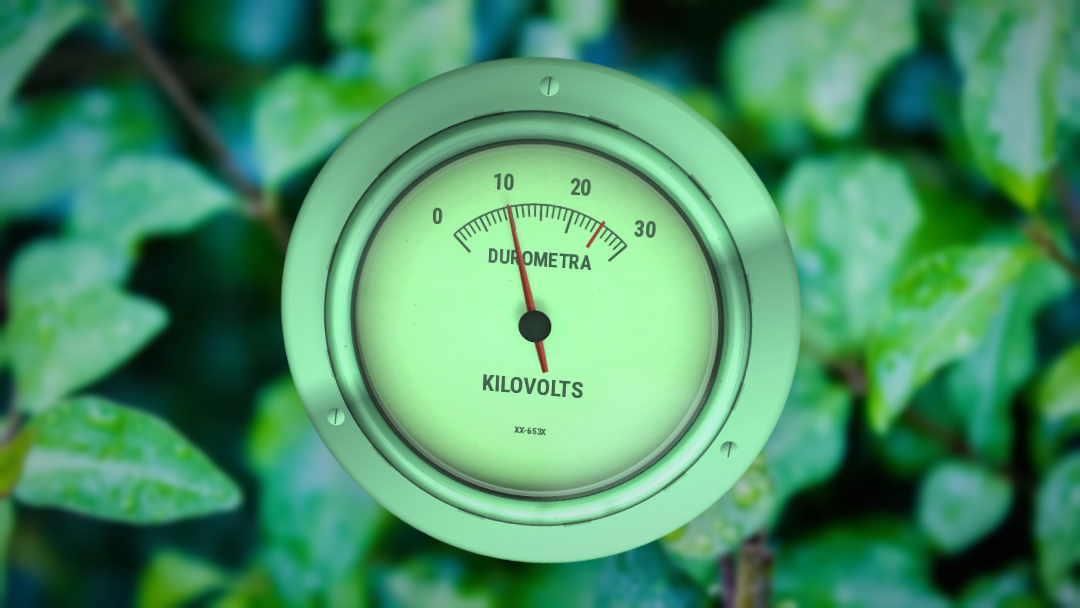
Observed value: 10 kV
